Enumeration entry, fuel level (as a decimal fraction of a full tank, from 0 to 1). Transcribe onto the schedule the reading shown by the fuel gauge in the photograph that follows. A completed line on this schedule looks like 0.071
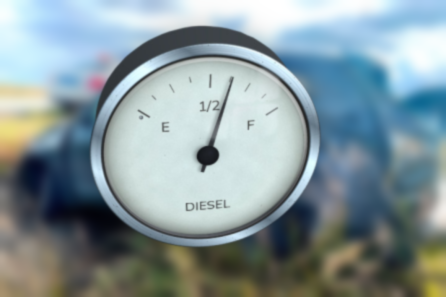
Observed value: 0.625
